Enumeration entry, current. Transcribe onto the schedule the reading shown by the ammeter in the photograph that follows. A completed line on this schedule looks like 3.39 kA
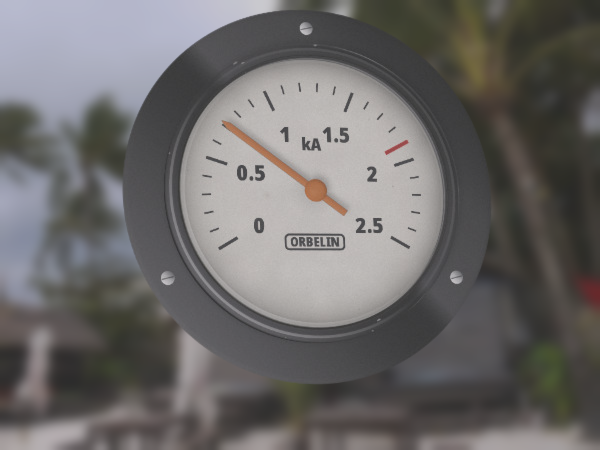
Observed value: 0.7 kA
